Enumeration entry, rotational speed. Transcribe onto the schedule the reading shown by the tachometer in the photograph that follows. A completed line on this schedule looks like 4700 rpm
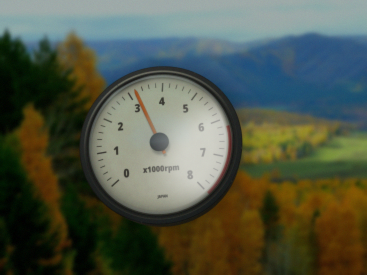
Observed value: 3200 rpm
